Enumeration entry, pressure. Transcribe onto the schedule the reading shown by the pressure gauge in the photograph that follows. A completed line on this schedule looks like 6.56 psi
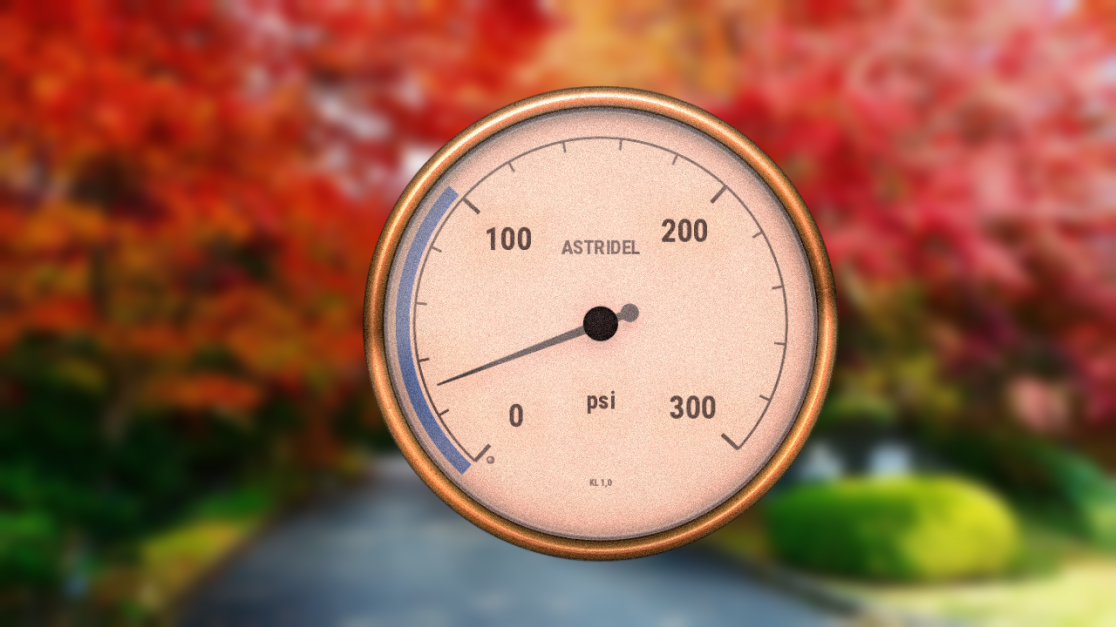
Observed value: 30 psi
